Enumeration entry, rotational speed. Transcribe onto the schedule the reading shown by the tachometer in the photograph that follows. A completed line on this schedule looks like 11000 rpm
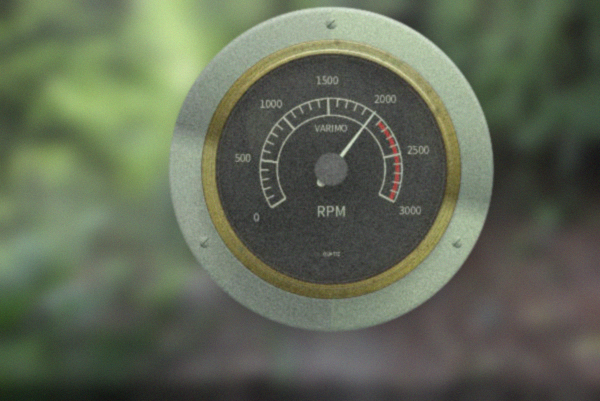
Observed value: 2000 rpm
